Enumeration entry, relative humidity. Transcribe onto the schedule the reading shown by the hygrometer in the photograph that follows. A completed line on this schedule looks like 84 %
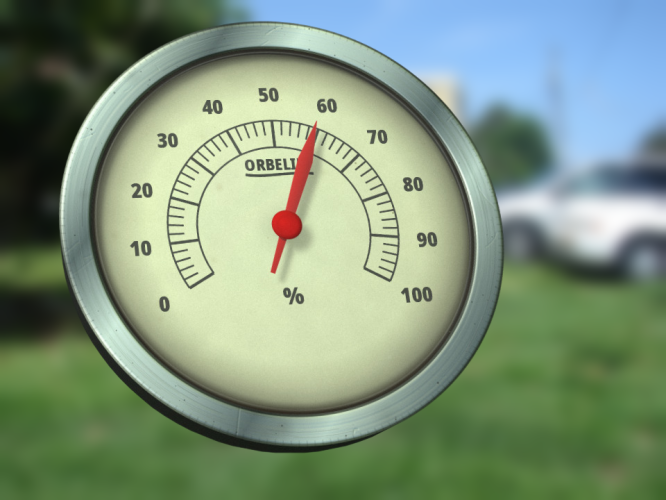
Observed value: 59 %
